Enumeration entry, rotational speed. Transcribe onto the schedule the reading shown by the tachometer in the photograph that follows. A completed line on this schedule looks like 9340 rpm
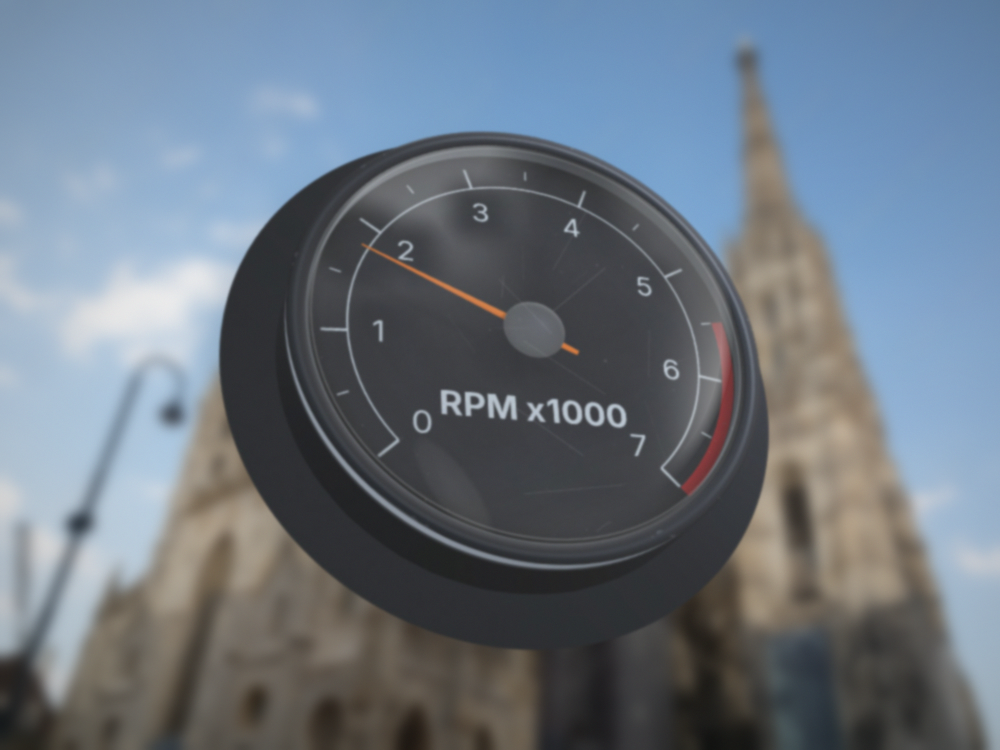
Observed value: 1750 rpm
